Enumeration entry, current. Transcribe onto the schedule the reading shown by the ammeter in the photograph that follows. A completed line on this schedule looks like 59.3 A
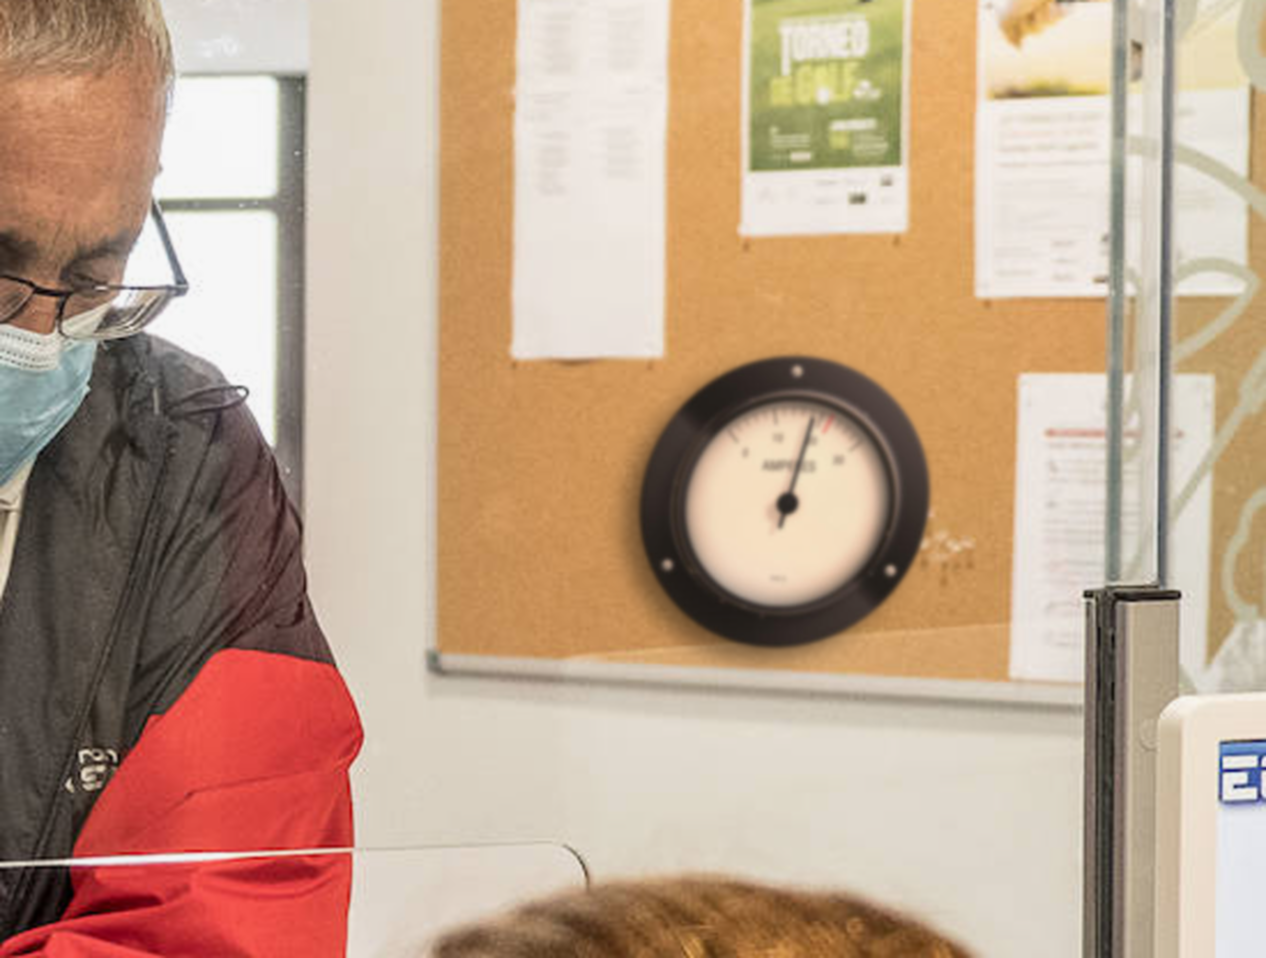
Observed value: 18 A
